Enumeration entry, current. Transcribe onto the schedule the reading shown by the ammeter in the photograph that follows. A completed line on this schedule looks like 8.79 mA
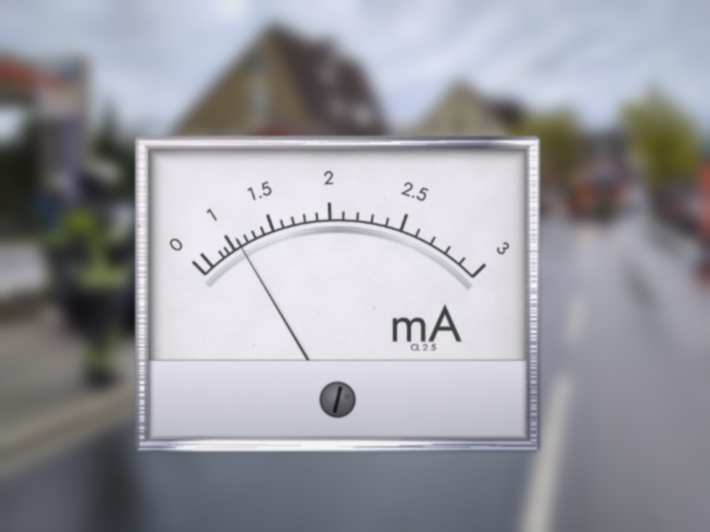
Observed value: 1.1 mA
